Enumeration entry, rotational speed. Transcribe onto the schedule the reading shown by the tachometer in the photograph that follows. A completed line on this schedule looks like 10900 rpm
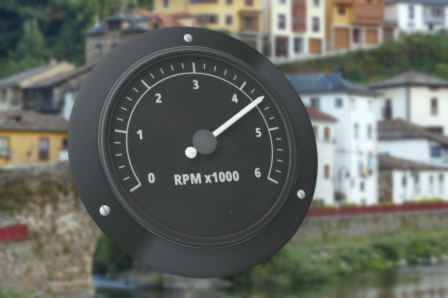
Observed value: 4400 rpm
